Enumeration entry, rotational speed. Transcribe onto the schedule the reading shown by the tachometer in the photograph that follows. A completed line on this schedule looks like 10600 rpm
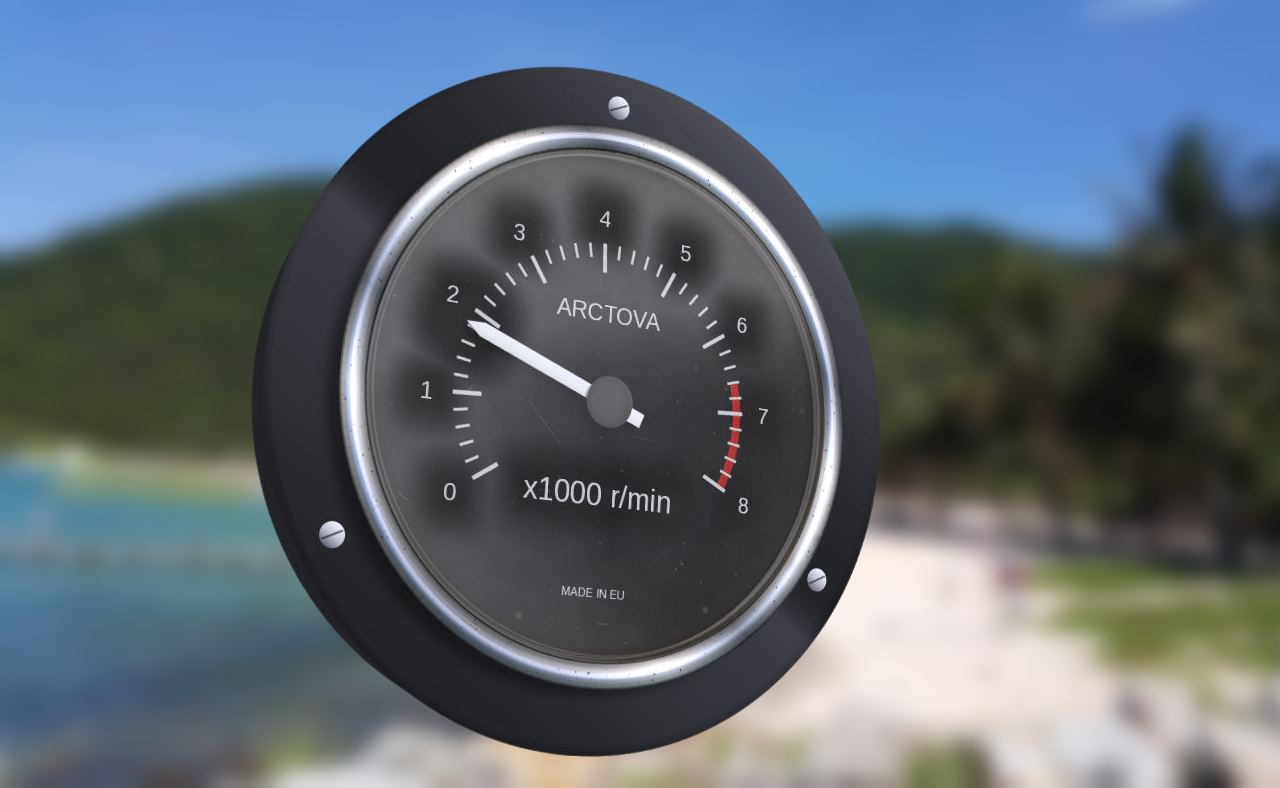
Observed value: 1800 rpm
